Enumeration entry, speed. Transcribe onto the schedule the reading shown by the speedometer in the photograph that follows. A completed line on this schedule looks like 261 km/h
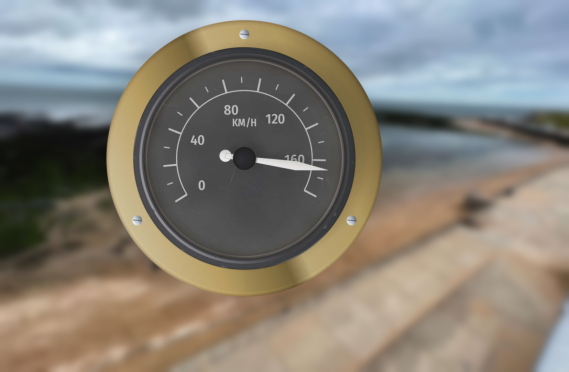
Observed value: 165 km/h
